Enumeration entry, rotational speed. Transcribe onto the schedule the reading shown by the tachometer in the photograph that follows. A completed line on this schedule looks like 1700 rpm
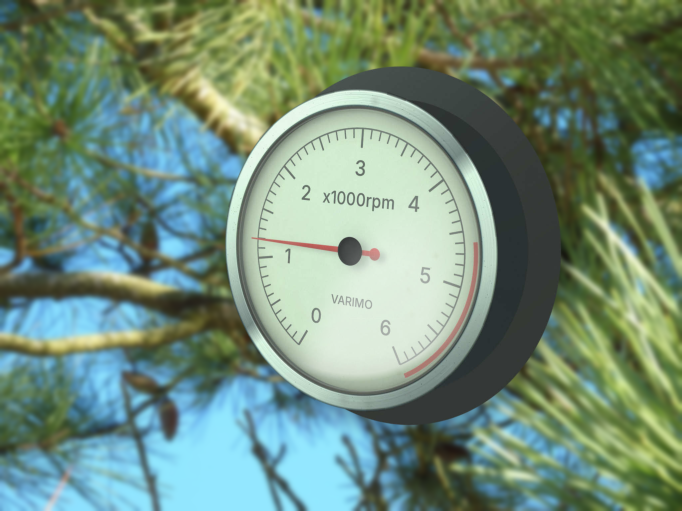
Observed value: 1200 rpm
